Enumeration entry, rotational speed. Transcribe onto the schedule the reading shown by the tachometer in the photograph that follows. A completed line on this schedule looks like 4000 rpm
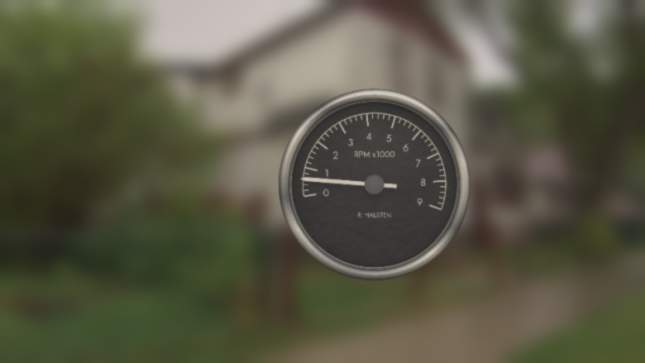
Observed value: 600 rpm
